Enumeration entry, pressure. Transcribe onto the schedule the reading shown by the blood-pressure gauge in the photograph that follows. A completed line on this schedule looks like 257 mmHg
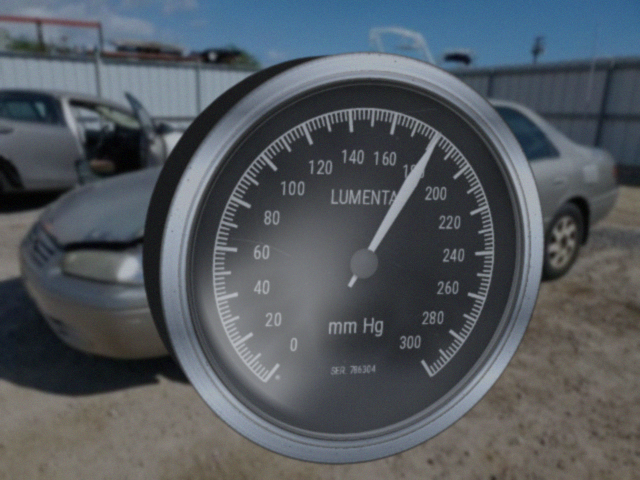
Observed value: 180 mmHg
